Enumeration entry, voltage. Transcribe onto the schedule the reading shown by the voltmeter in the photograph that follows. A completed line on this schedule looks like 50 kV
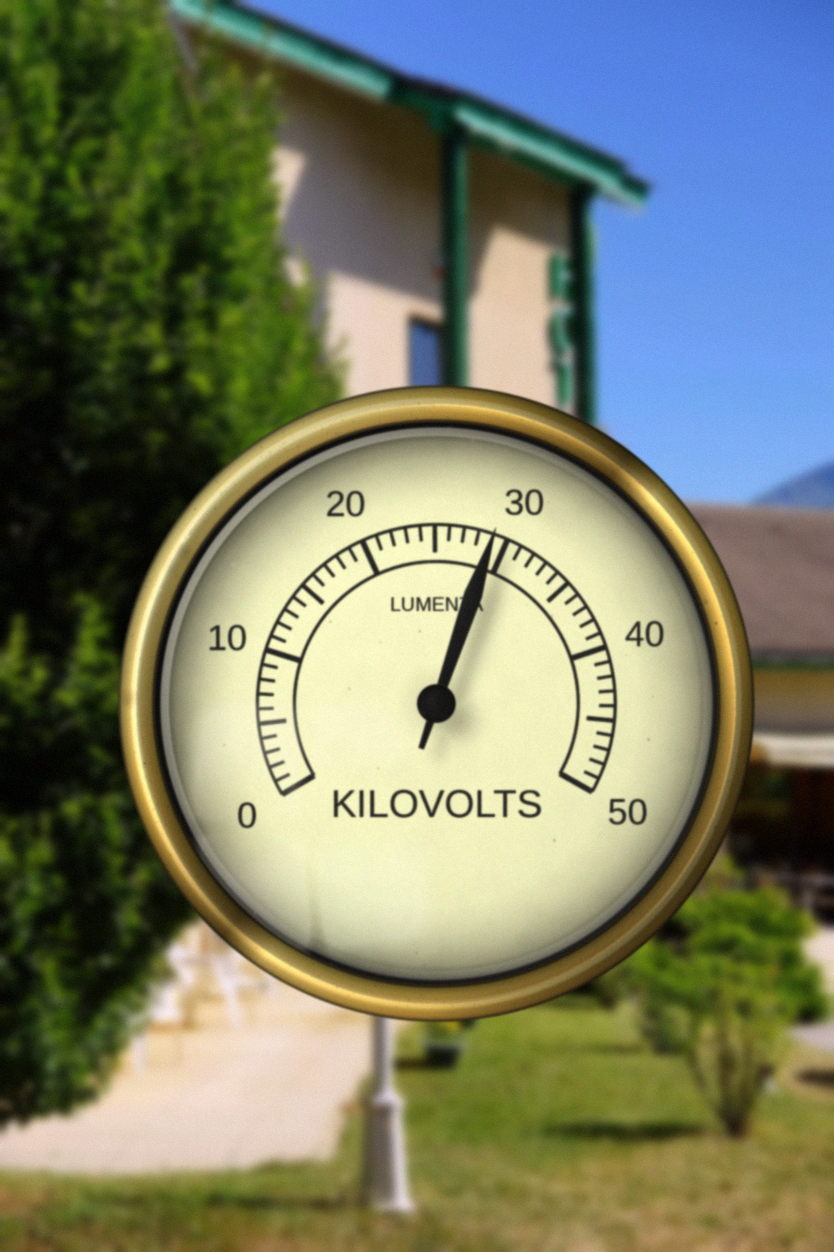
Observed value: 29 kV
